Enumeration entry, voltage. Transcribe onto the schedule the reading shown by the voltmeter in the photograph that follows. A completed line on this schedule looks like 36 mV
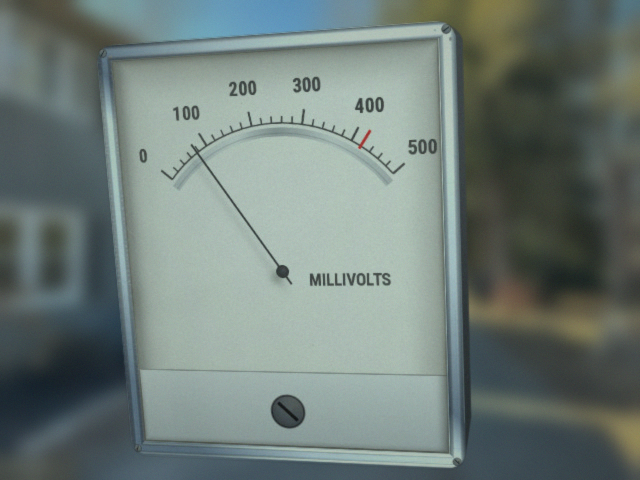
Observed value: 80 mV
